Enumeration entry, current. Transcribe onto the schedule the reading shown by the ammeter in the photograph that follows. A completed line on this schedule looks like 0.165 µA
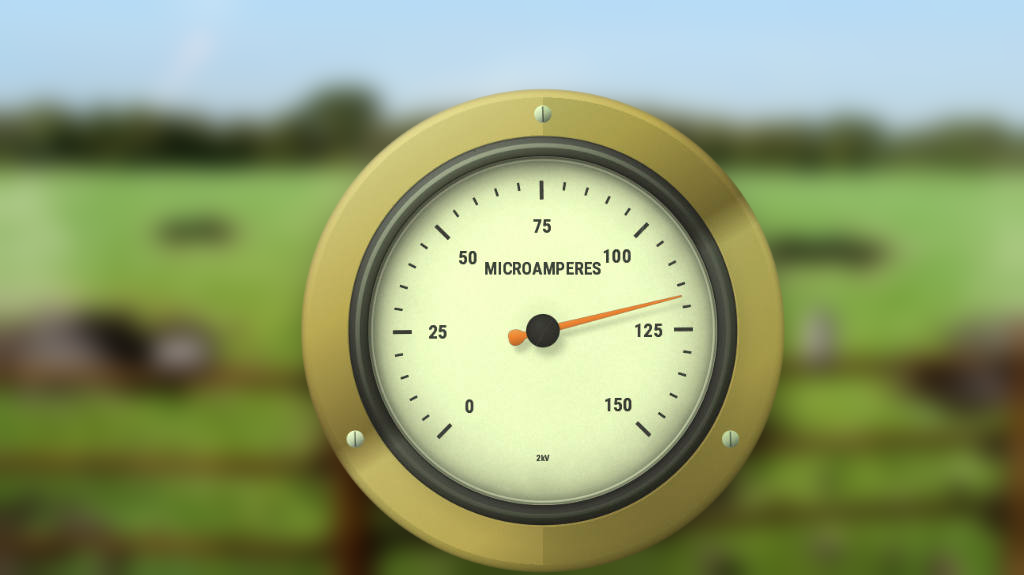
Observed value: 117.5 µA
